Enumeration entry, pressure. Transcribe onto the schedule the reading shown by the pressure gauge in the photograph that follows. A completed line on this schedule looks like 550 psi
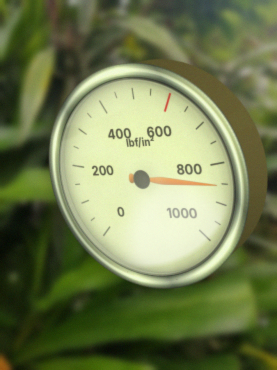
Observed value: 850 psi
